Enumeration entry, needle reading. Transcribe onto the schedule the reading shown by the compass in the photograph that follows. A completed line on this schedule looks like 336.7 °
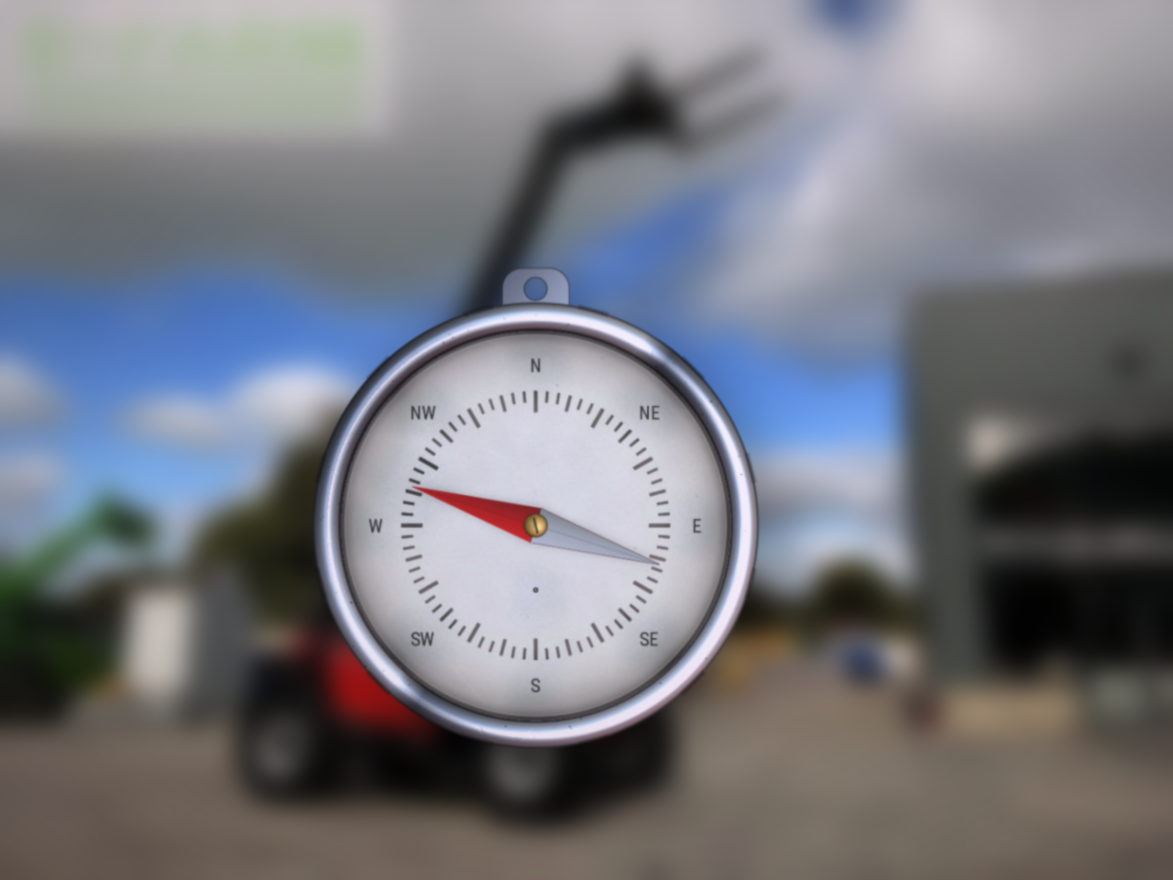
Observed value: 287.5 °
